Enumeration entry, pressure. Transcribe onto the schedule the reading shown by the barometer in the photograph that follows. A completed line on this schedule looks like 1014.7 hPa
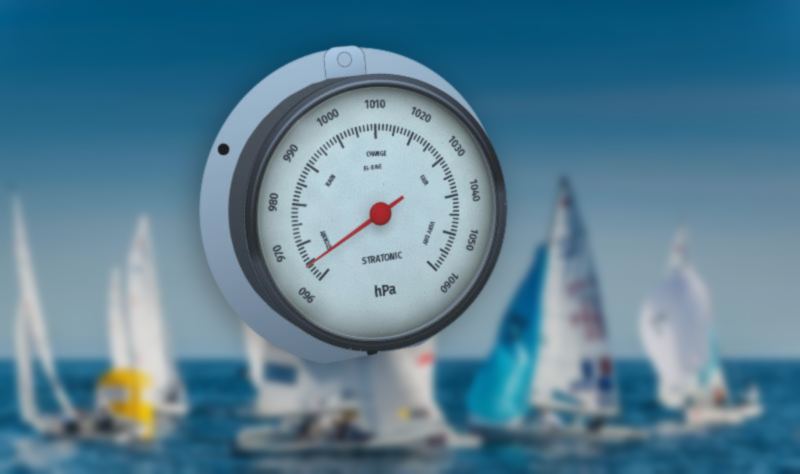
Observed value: 965 hPa
